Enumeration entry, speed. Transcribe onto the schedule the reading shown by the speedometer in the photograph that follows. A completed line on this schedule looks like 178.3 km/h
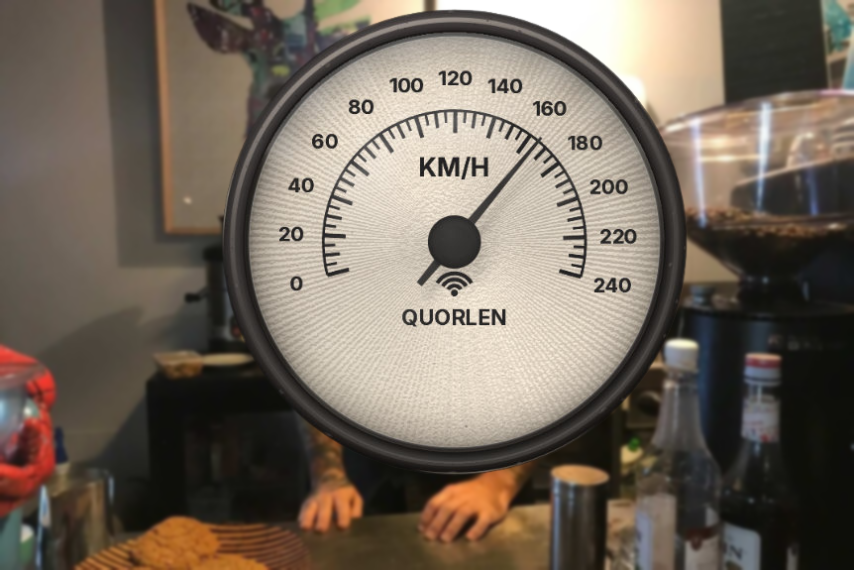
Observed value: 165 km/h
